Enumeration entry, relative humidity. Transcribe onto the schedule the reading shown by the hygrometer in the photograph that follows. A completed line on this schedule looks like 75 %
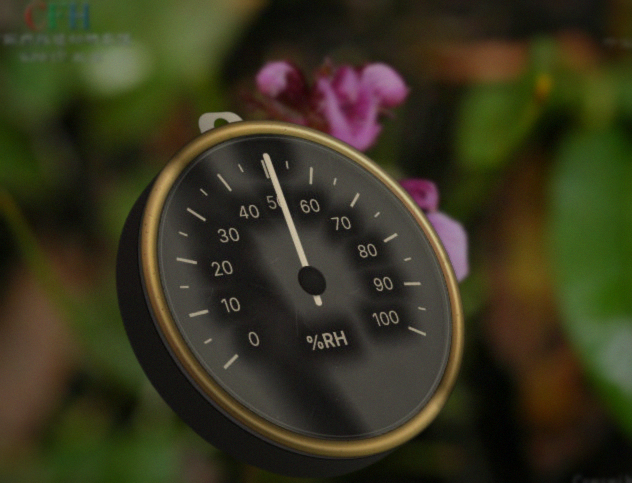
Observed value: 50 %
